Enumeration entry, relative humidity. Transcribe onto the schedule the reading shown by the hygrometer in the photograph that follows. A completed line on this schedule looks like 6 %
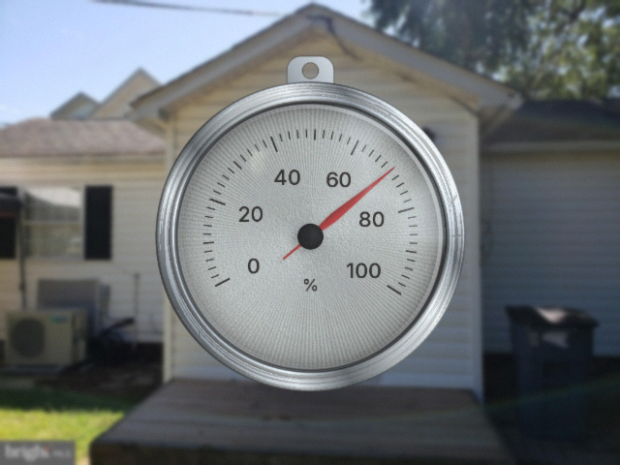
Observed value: 70 %
